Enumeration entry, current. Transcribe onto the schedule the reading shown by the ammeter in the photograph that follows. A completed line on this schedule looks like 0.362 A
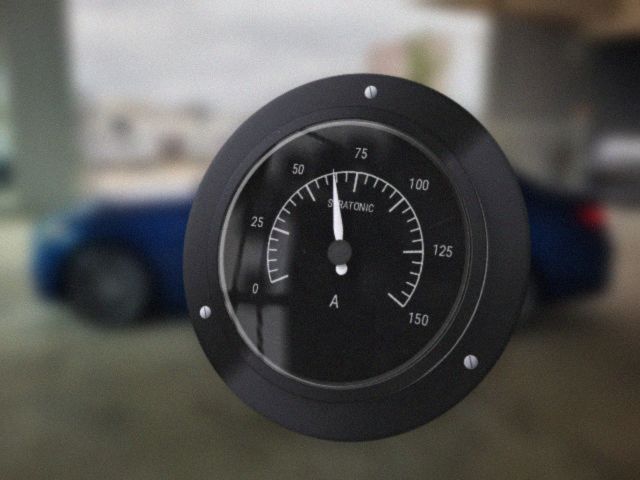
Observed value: 65 A
